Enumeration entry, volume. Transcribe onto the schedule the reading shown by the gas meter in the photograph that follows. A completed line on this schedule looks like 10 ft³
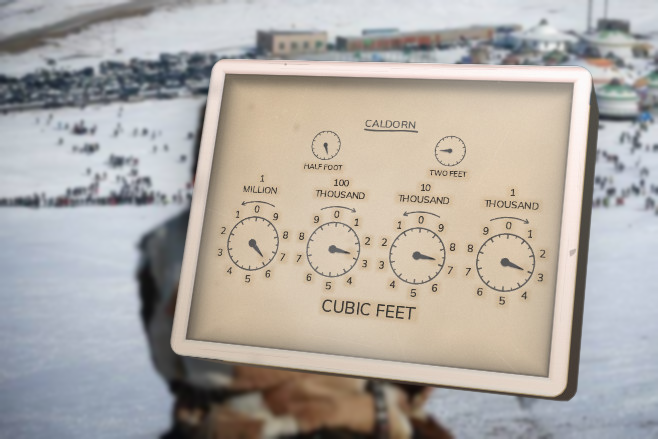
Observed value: 627300 ft³
